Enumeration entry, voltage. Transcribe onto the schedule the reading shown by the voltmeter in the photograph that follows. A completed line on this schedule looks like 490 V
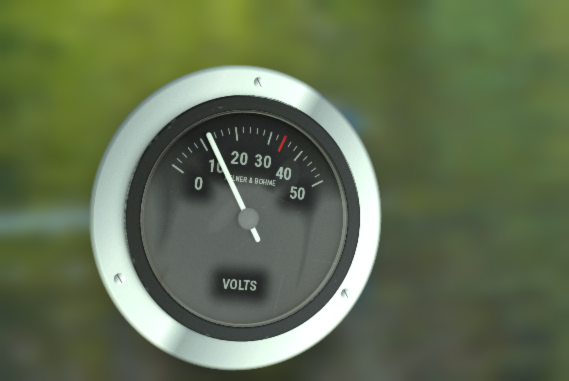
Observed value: 12 V
